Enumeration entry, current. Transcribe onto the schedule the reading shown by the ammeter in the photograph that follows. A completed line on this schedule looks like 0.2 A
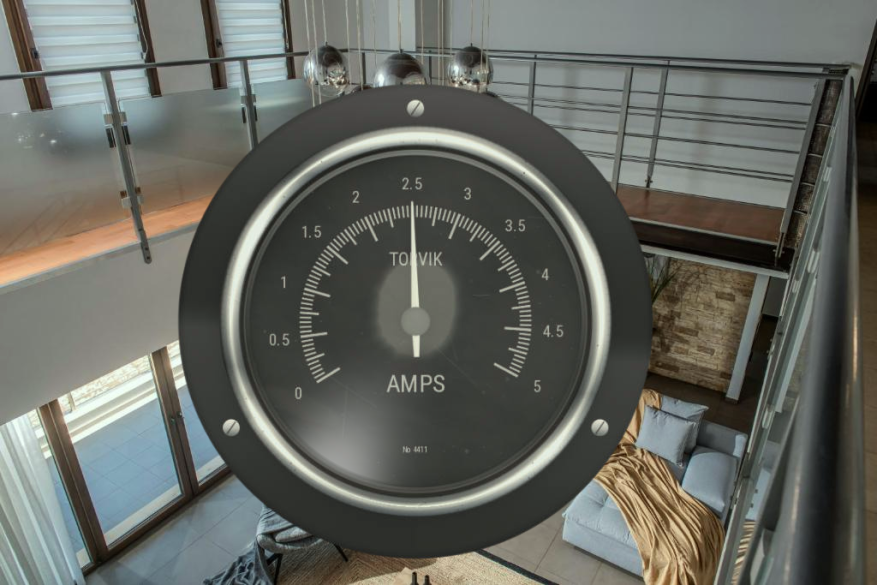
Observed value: 2.5 A
